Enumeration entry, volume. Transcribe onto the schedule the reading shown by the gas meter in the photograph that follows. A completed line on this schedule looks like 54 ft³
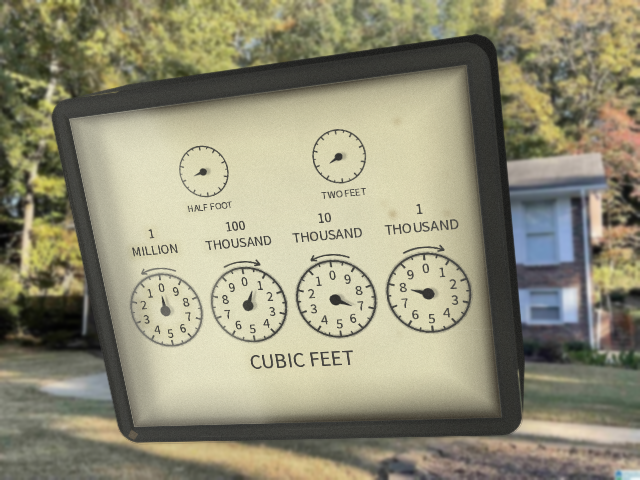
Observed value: 6800 ft³
